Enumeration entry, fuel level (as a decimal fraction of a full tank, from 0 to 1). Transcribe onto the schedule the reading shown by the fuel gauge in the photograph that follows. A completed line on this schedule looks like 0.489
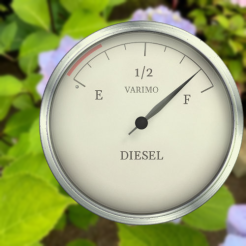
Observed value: 0.875
